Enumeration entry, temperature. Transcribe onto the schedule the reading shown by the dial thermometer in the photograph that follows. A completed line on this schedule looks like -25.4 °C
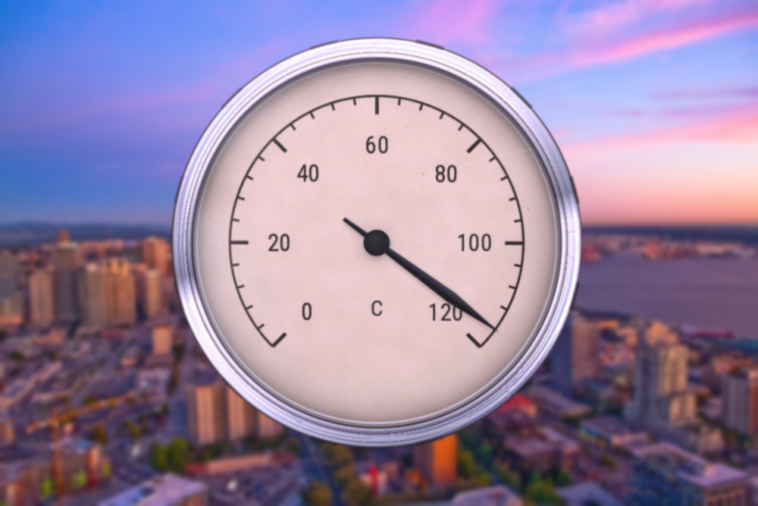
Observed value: 116 °C
